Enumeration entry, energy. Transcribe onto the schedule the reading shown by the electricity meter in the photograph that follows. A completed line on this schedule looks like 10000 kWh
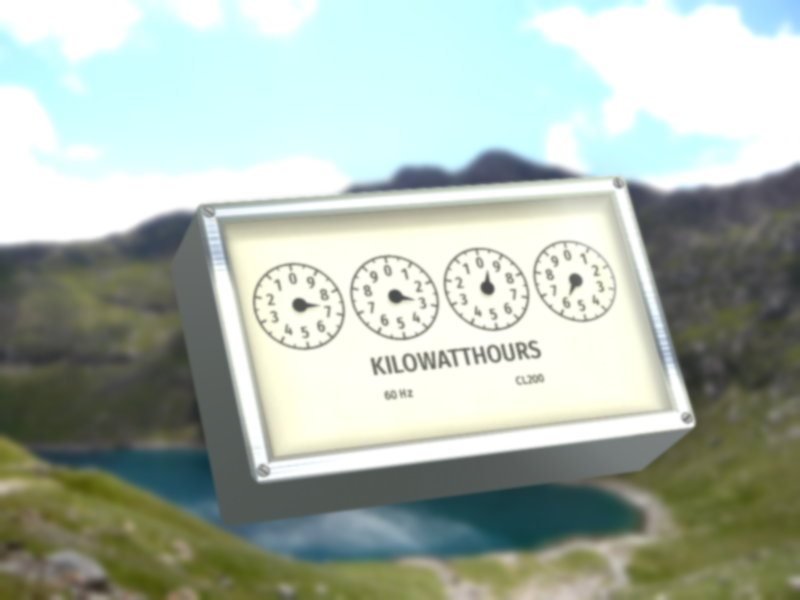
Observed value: 7296 kWh
